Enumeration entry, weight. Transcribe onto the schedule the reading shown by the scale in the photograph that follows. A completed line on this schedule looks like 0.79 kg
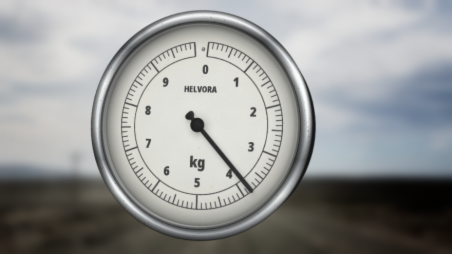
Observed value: 3.8 kg
